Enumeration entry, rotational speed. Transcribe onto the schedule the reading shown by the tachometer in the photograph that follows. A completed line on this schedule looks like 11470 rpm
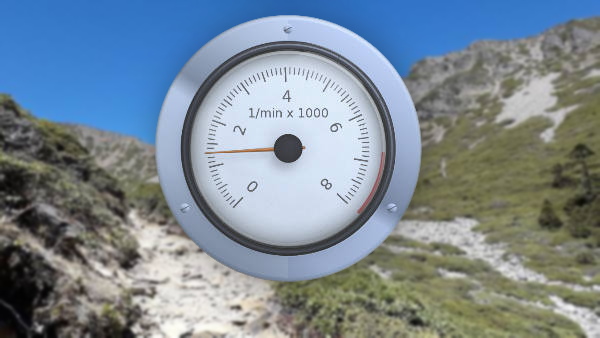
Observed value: 1300 rpm
